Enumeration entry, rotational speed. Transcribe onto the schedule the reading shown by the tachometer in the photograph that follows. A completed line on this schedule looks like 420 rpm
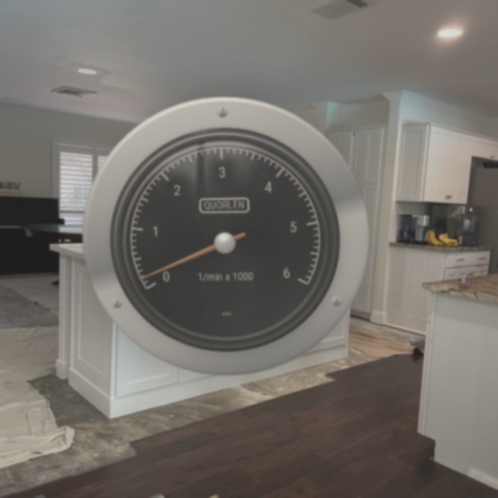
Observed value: 200 rpm
